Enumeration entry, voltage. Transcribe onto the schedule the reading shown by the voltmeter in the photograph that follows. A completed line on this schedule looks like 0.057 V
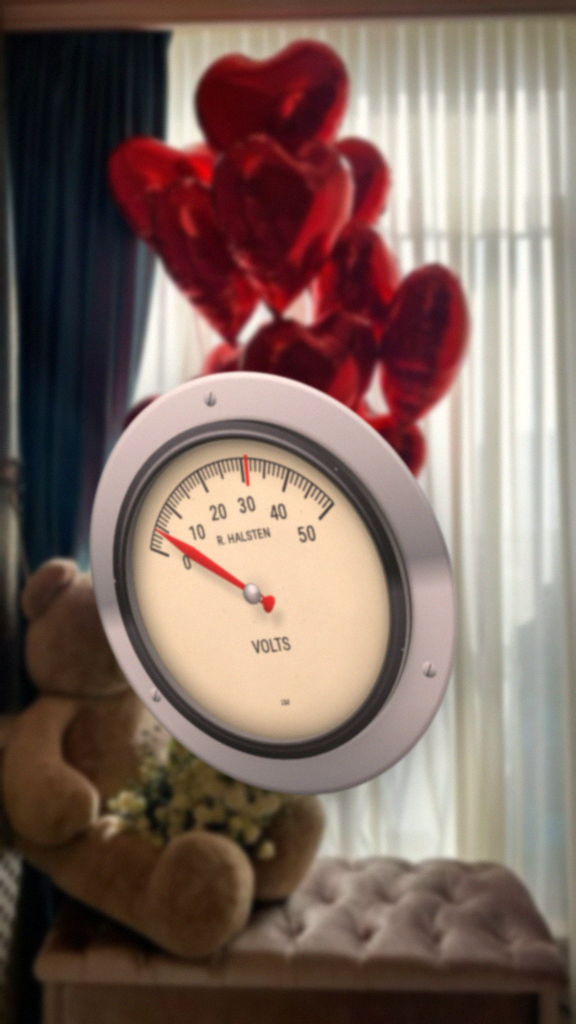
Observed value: 5 V
